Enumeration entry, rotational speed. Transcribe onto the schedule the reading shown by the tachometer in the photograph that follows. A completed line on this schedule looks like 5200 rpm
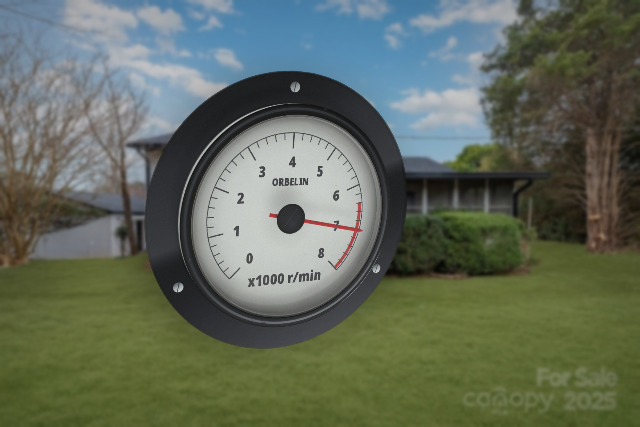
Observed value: 7000 rpm
